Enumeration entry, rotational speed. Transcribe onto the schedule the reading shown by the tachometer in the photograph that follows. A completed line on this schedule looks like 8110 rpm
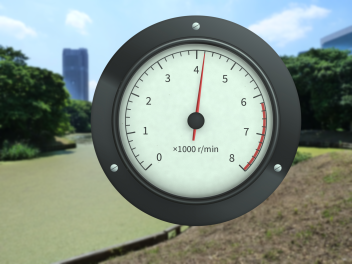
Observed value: 4200 rpm
